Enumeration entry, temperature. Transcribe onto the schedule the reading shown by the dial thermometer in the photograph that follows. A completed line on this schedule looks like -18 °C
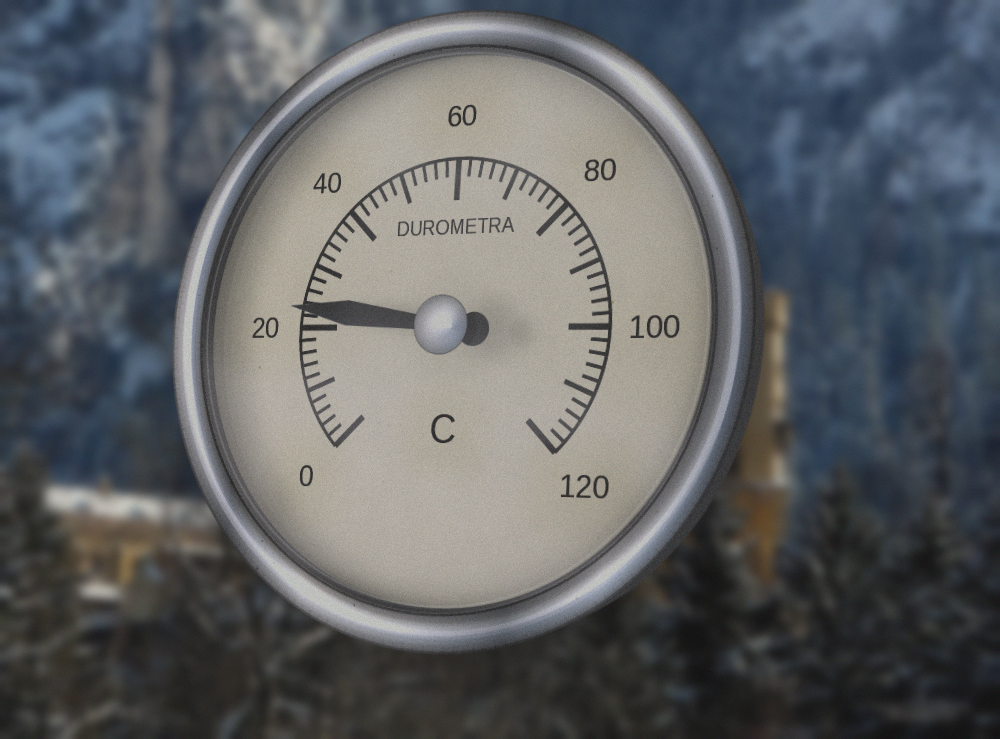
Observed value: 23 °C
